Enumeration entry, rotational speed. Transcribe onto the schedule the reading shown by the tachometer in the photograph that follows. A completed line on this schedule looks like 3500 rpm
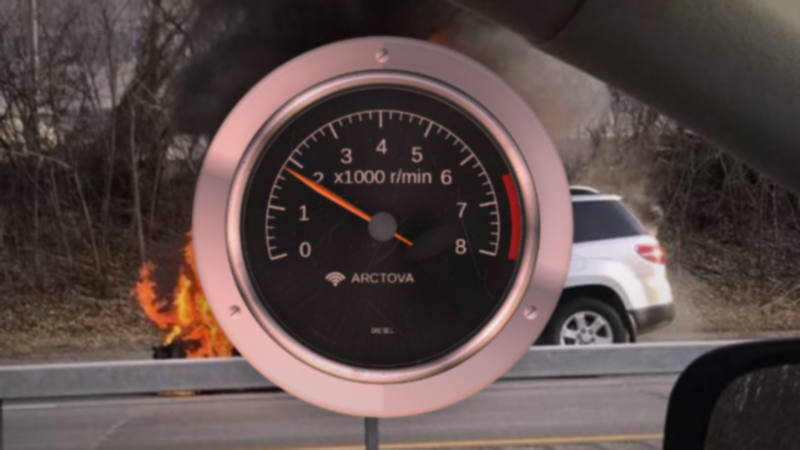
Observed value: 1800 rpm
